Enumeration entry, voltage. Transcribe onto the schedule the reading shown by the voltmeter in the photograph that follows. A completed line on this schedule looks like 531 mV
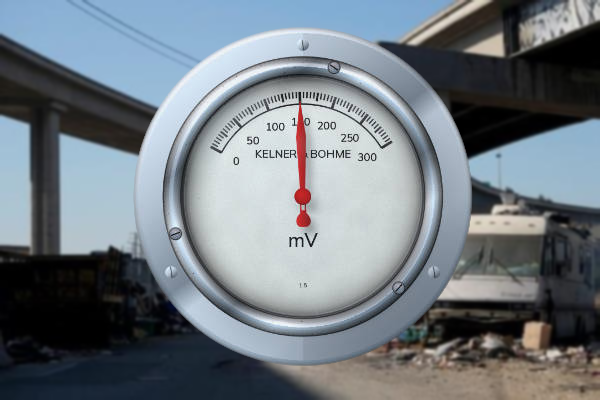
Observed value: 150 mV
